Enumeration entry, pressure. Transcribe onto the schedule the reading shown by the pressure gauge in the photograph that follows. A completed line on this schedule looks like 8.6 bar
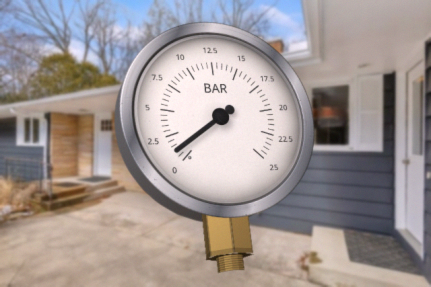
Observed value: 1 bar
